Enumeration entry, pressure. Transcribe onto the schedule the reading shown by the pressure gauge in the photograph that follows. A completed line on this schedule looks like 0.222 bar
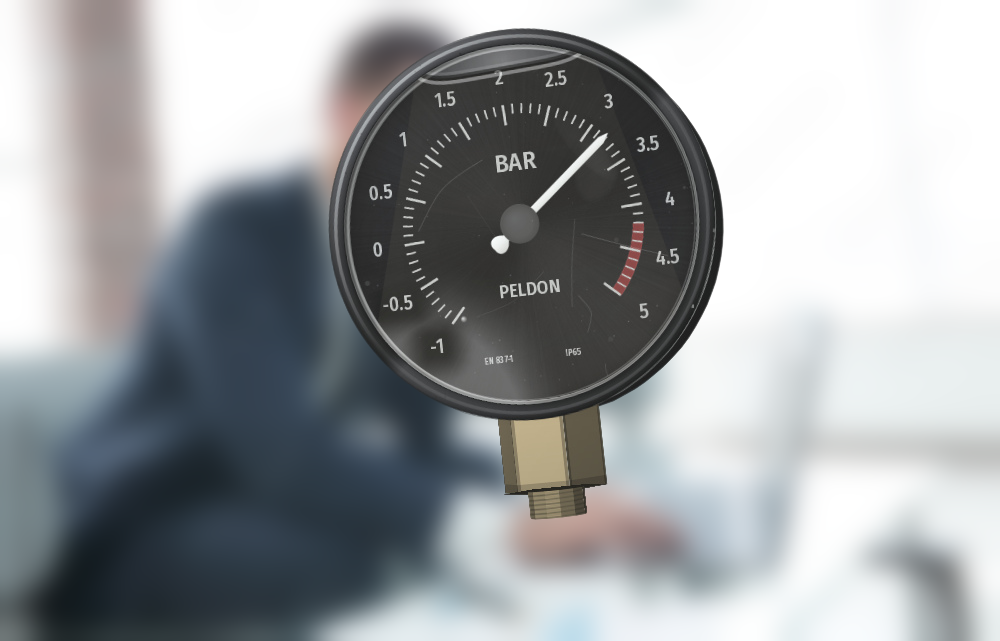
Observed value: 3.2 bar
